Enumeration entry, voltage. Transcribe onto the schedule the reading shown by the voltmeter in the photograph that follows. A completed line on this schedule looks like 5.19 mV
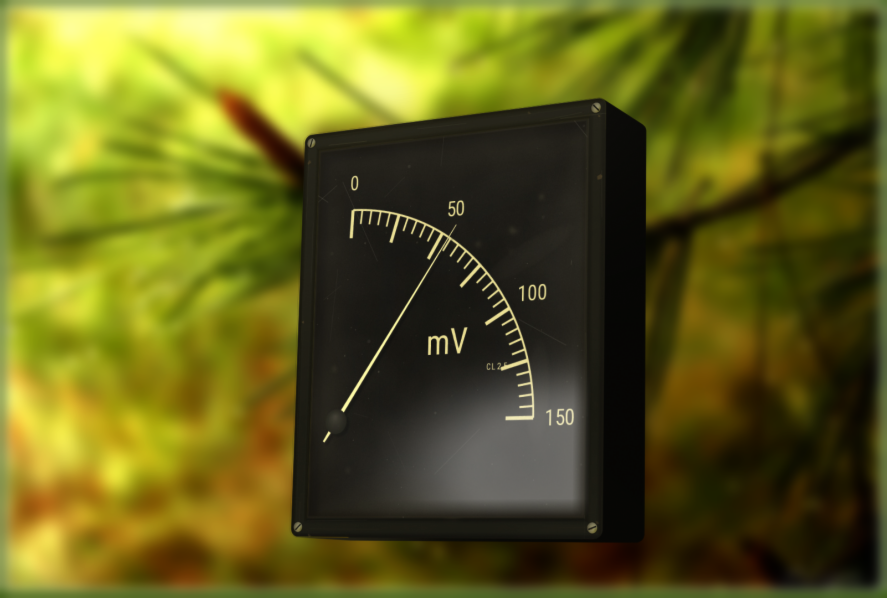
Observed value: 55 mV
